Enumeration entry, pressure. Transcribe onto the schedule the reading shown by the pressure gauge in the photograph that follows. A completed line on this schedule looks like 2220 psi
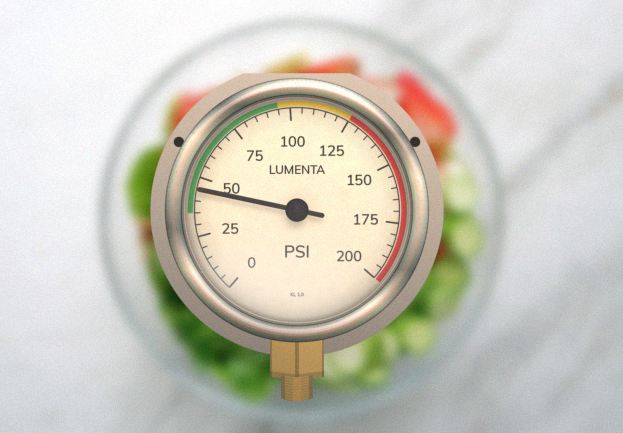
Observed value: 45 psi
